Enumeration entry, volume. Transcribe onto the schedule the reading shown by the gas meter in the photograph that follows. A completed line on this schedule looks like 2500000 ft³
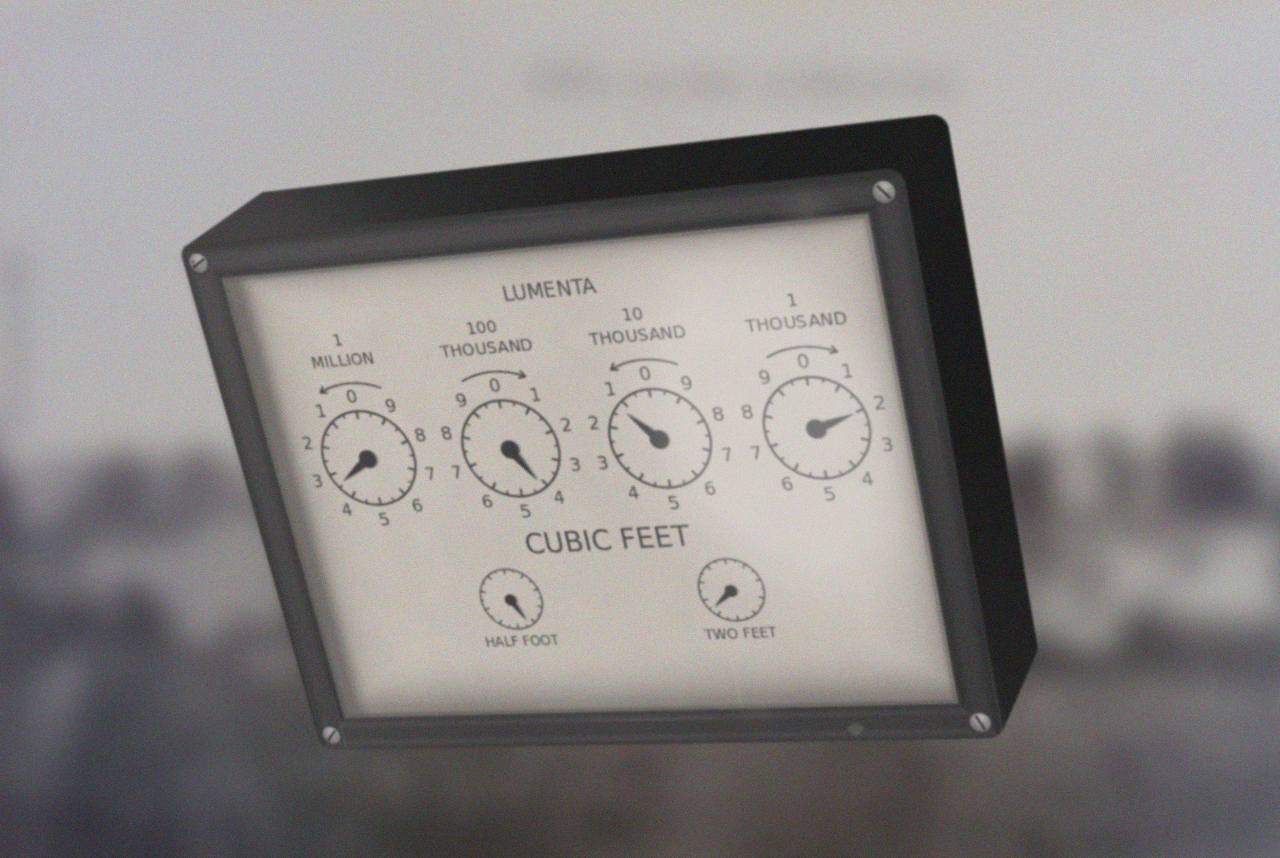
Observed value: 341200 ft³
